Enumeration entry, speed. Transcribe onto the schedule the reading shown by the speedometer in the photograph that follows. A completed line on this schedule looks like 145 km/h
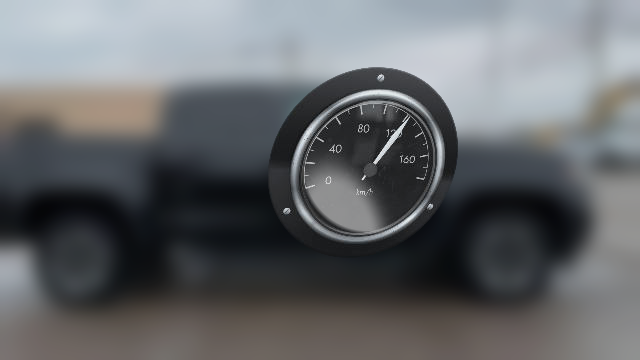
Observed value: 120 km/h
